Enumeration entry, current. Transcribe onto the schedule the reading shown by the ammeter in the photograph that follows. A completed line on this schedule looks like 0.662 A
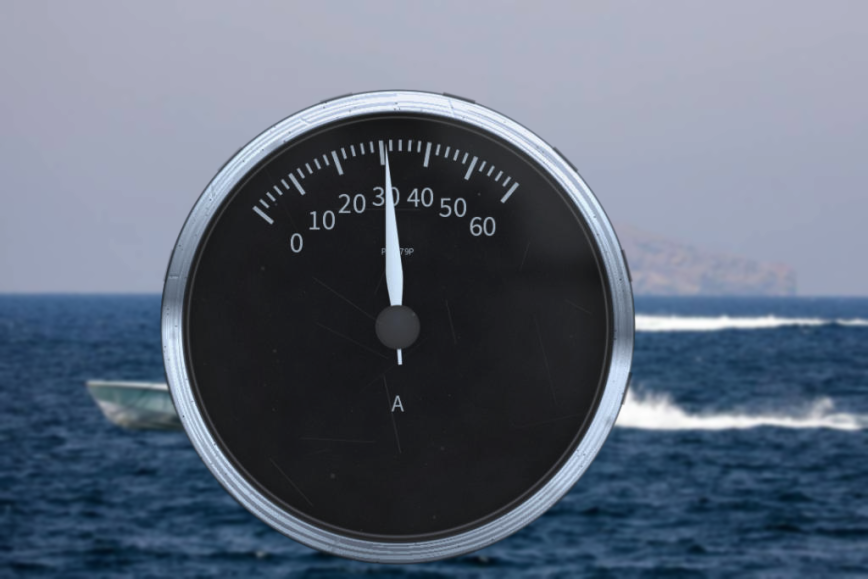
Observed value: 31 A
